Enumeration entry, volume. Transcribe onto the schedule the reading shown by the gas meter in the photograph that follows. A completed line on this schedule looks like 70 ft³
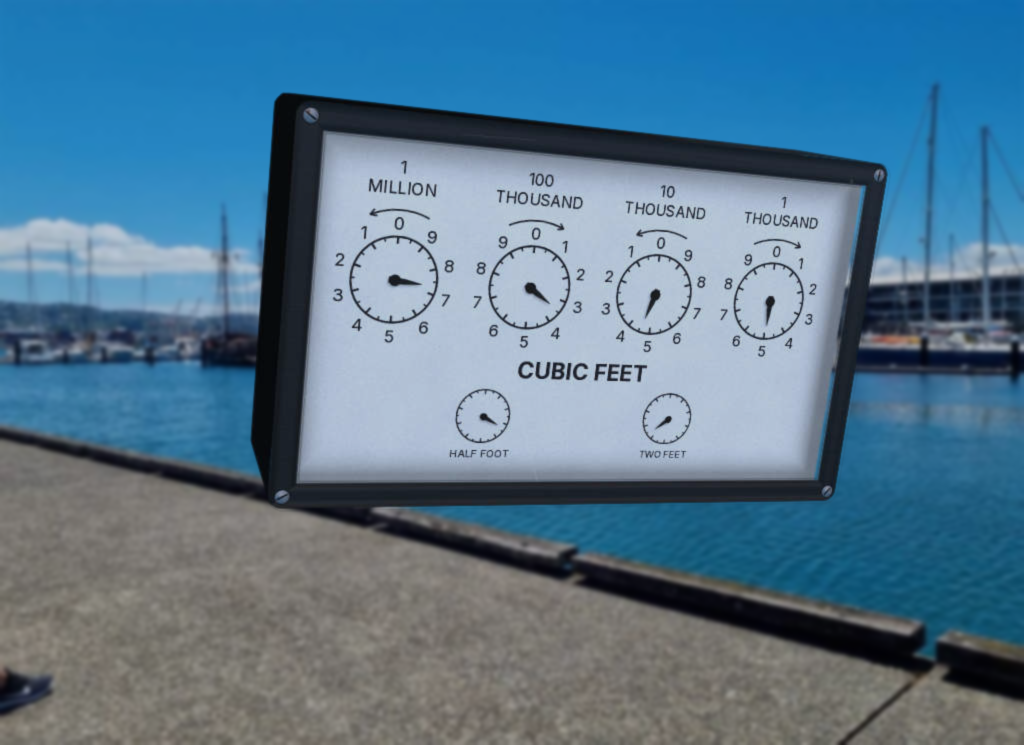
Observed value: 734500 ft³
